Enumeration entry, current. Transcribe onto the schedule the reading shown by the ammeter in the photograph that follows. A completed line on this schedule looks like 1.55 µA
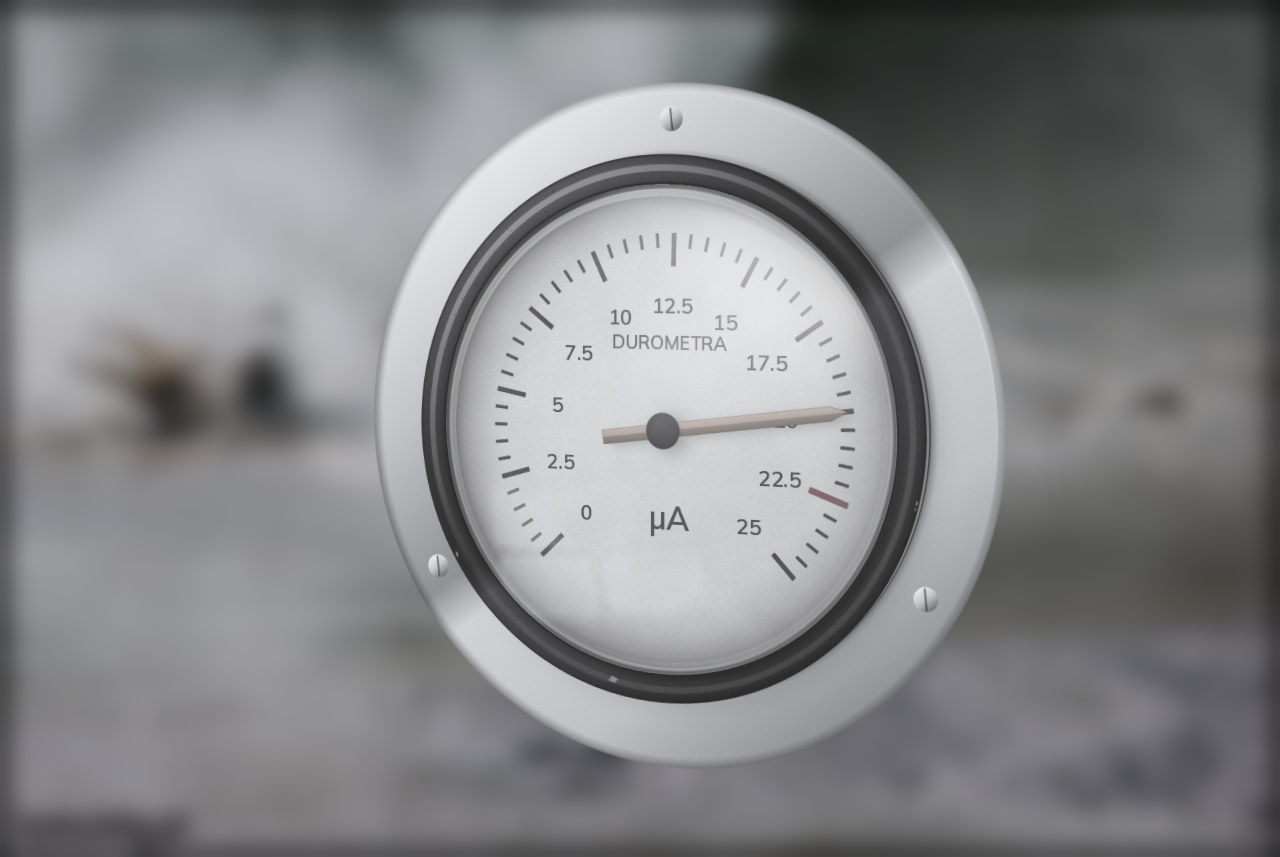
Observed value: 20 µA
